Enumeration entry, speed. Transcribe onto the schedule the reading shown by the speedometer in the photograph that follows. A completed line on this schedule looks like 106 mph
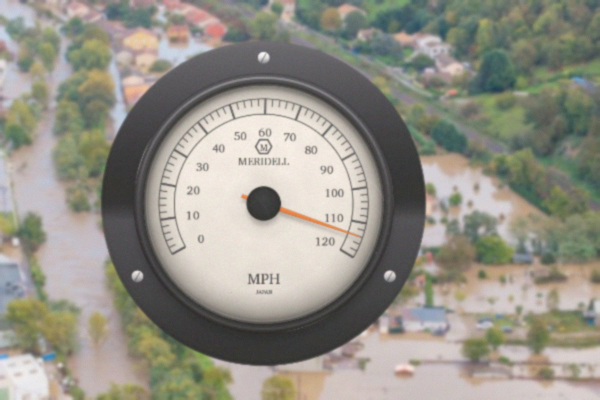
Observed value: 114 mph
